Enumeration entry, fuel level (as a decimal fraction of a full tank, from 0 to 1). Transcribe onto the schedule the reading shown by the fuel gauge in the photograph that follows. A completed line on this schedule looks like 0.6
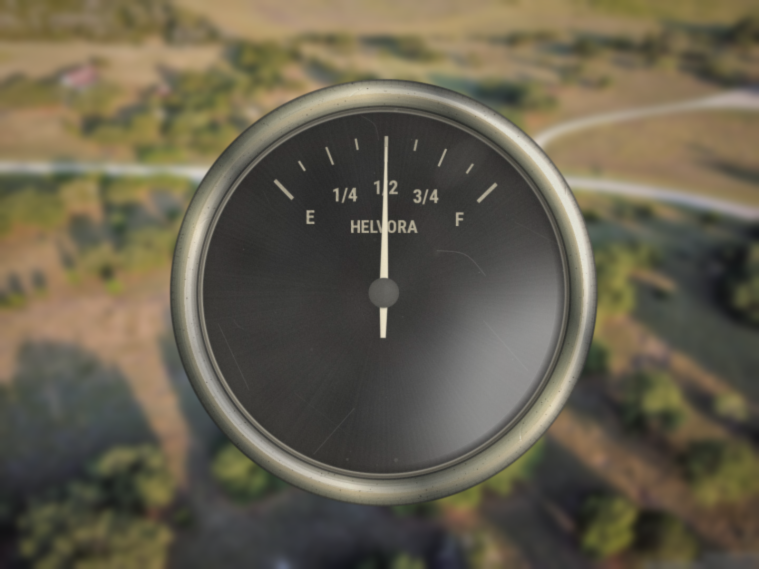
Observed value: 0.5
